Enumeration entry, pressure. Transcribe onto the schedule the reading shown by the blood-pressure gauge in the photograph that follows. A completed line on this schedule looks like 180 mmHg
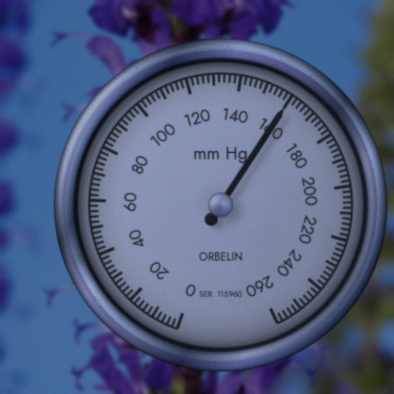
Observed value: 160 mmHg
